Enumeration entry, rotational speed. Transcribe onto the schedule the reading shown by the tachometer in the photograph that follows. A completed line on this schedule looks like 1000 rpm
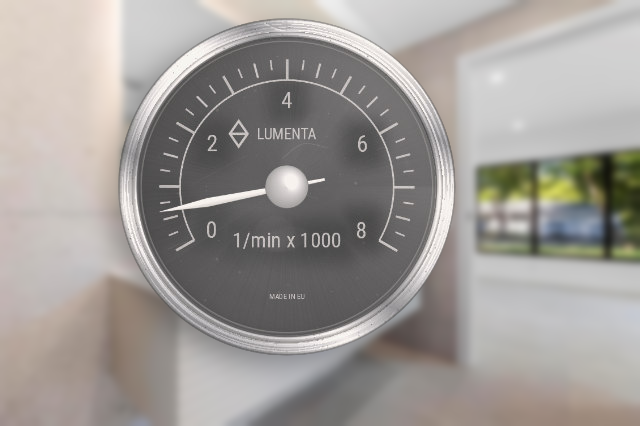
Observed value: 625 rpm
